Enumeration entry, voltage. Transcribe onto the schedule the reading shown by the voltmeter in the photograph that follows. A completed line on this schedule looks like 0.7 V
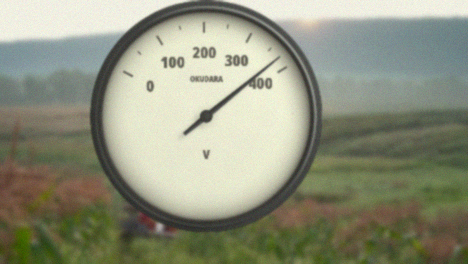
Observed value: 375 V
